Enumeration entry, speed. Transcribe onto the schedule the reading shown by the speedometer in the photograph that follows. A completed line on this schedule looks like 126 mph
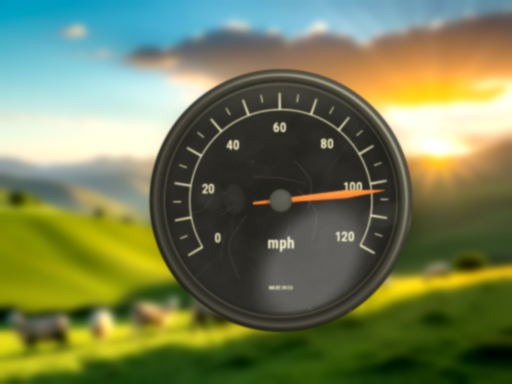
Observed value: 102.5 mph
